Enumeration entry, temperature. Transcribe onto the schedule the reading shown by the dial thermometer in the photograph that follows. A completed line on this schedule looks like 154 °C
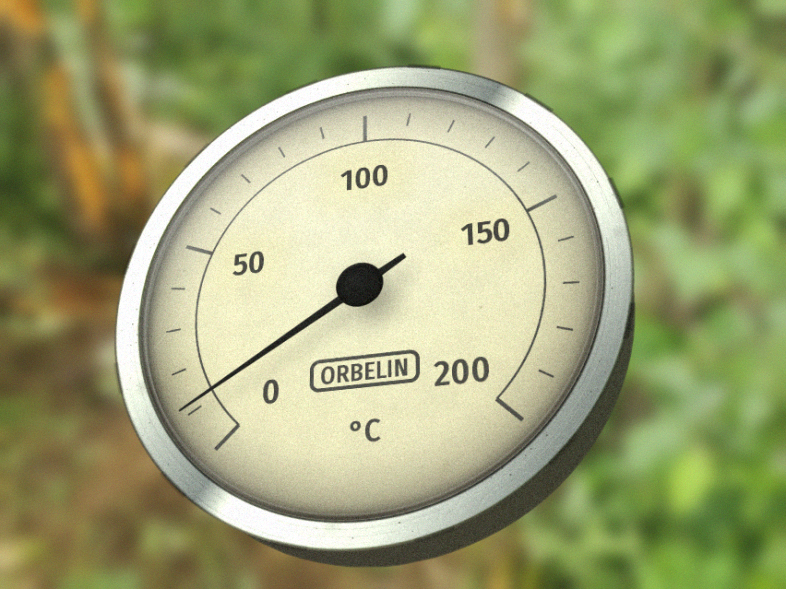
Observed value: 10 °C
